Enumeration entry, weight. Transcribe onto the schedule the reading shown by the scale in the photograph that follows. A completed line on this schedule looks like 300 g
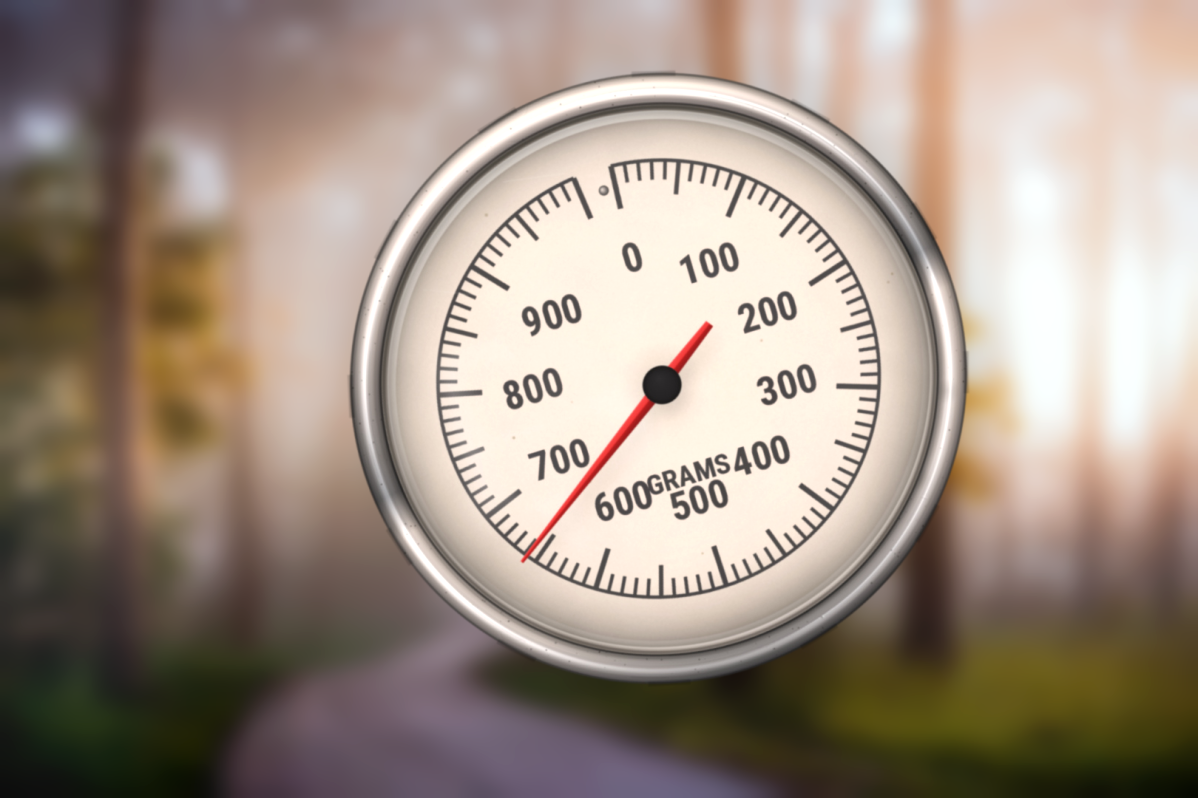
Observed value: 660 g
